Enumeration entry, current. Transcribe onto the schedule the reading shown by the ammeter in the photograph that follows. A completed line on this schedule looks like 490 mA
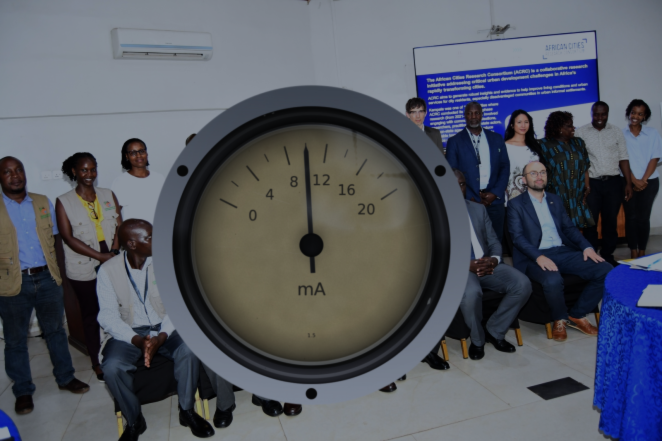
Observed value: 10 mA
